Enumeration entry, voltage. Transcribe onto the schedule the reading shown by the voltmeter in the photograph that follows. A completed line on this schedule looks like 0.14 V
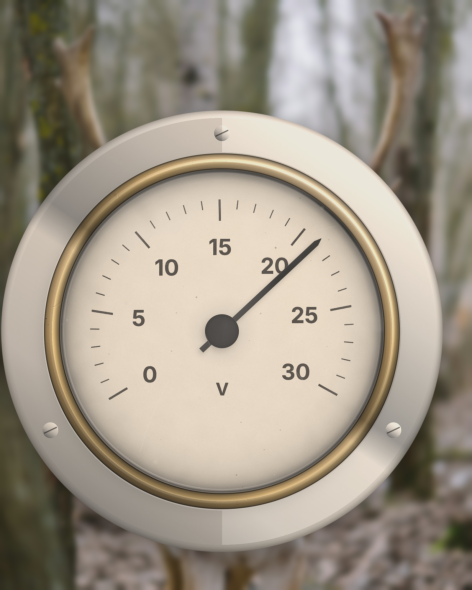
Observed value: 21 V
